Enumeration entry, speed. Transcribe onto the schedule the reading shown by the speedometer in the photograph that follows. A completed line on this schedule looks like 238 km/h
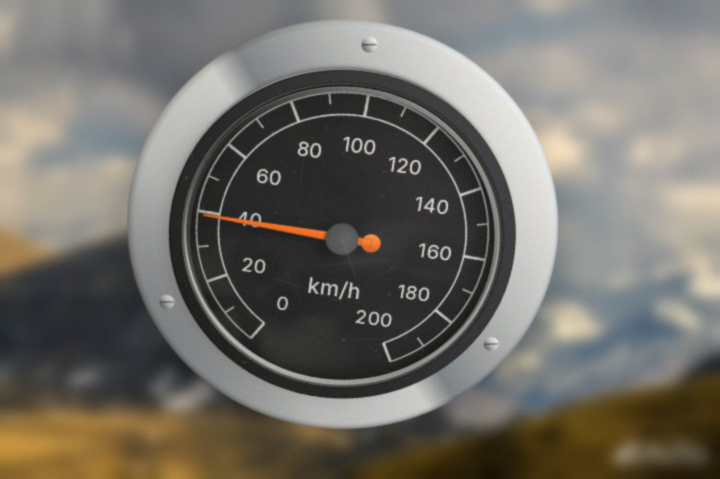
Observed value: 40 km/h
